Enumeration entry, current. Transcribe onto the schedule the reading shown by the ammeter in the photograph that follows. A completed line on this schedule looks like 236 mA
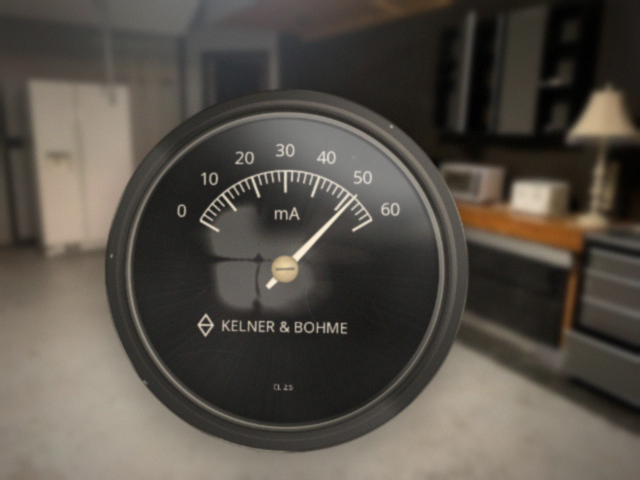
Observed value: 52 mA
